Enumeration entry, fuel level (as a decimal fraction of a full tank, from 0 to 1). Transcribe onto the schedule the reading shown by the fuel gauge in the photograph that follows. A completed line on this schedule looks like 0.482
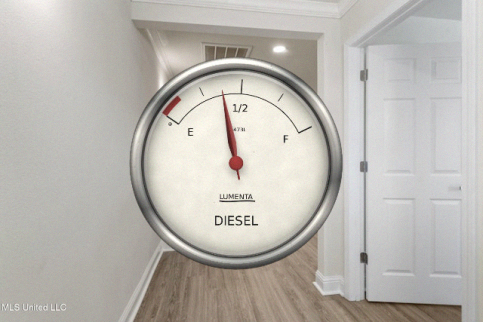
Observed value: 0.375
